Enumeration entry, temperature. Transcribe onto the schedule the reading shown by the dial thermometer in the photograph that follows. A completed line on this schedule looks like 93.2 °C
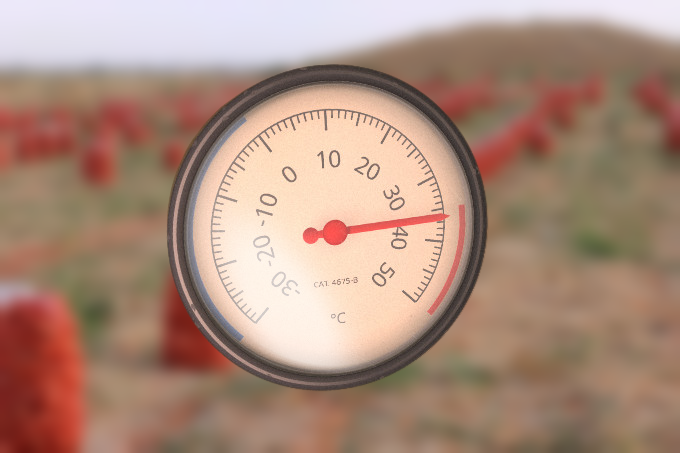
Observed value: 36 °C
